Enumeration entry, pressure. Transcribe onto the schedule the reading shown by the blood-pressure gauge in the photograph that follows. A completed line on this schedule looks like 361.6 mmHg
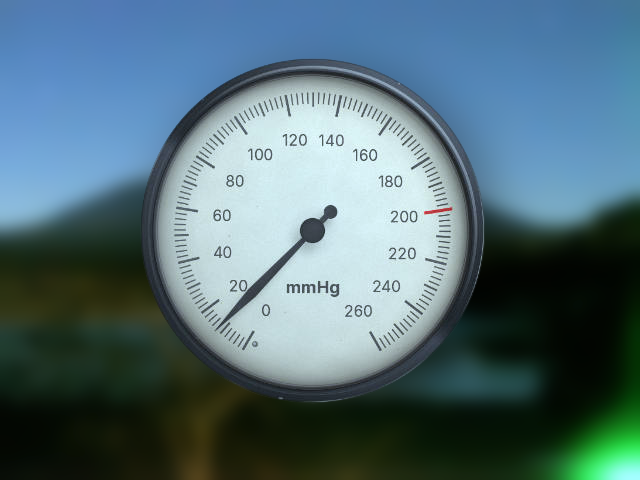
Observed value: 12 mmHg
